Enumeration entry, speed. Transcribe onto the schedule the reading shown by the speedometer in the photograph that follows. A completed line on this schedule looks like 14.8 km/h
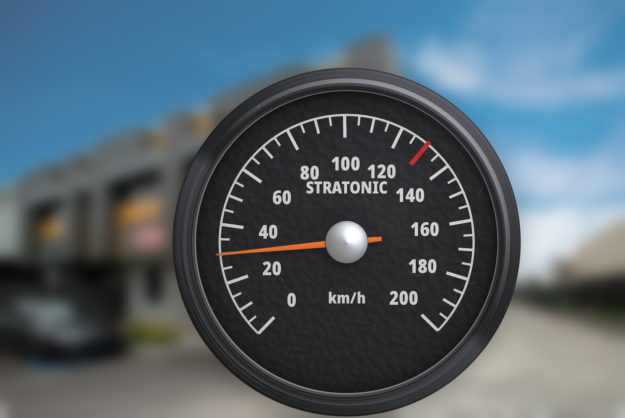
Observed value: 30 km/h
